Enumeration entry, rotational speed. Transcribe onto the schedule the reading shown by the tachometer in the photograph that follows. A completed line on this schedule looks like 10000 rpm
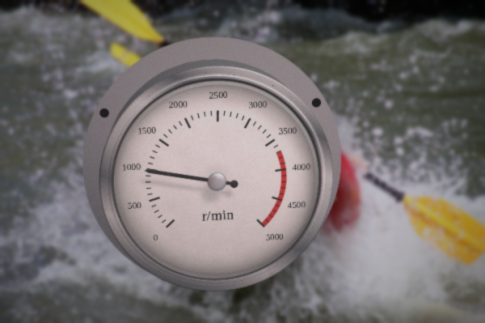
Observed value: 1000 rpm
